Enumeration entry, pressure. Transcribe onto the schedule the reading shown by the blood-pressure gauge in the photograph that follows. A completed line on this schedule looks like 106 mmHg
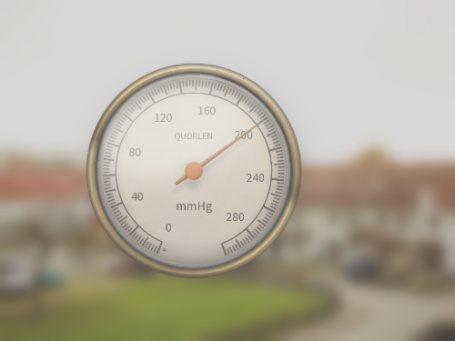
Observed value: 200 mmHg
